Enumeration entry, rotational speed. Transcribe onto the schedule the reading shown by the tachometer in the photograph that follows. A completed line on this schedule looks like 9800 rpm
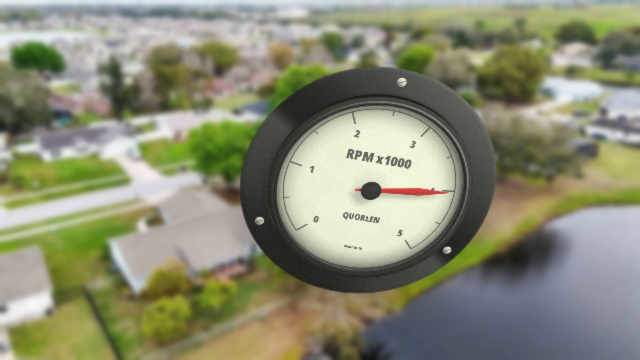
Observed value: 4000 rpm
